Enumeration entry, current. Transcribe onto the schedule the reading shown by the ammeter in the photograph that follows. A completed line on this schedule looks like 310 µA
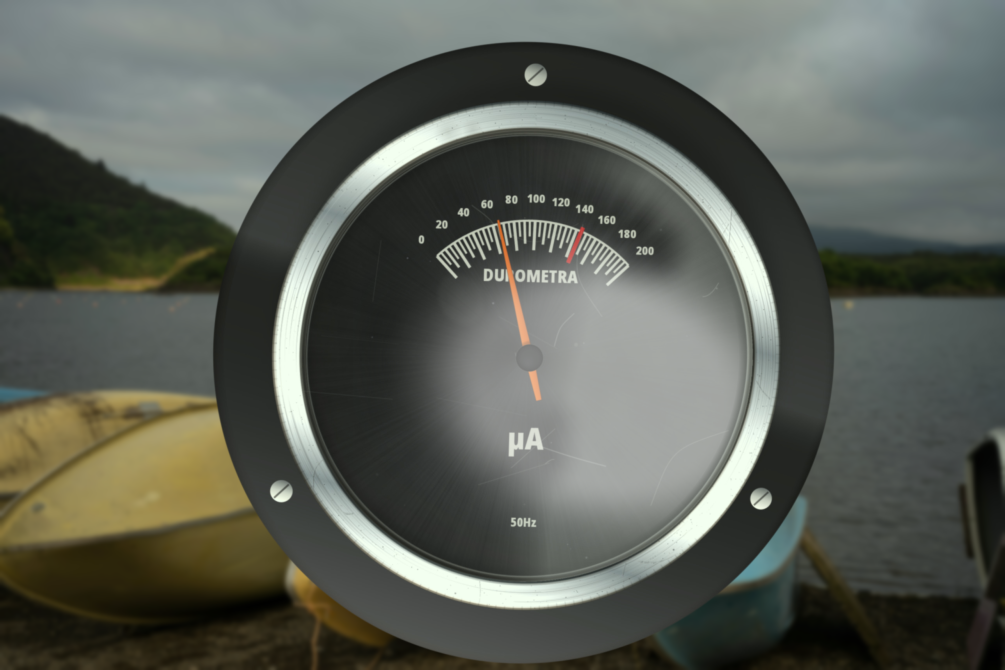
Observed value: 65 µA
